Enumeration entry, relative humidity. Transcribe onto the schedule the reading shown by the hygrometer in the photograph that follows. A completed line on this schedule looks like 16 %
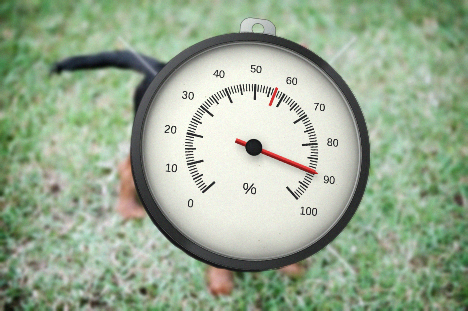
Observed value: 90 %
